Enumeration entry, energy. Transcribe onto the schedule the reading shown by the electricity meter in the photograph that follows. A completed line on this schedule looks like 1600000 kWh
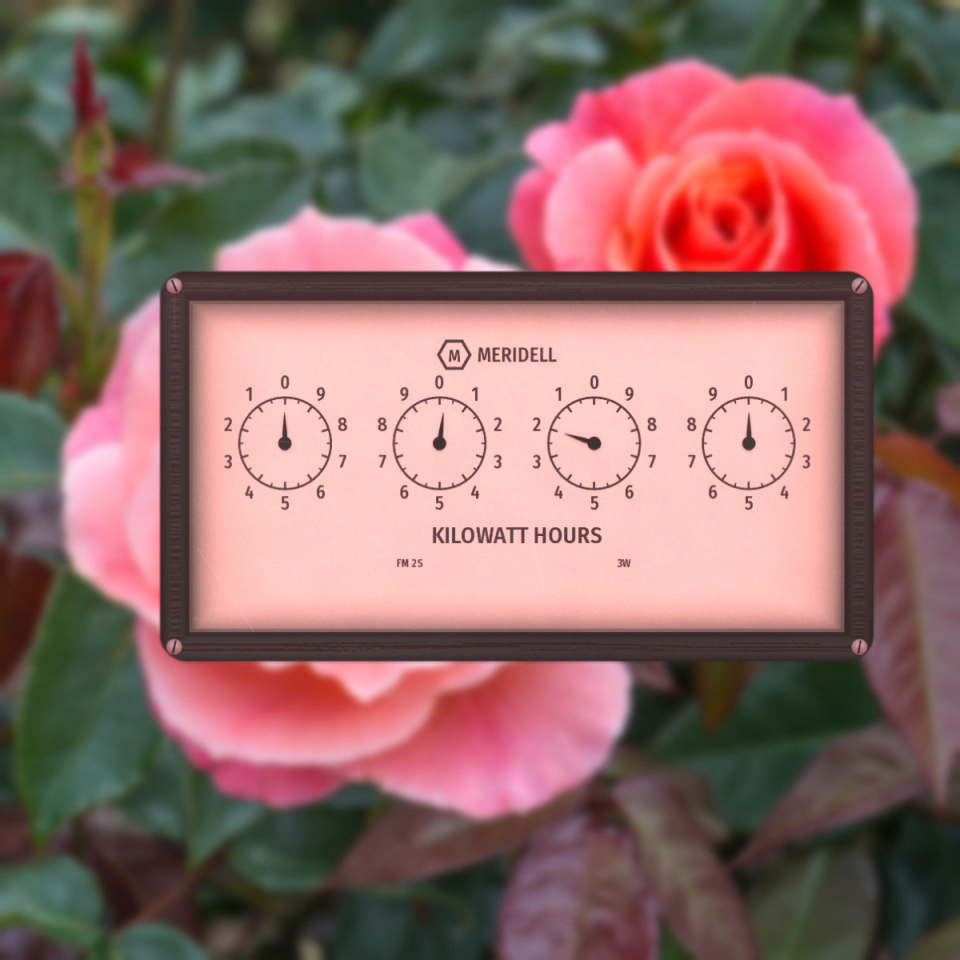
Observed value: 20 kWh
